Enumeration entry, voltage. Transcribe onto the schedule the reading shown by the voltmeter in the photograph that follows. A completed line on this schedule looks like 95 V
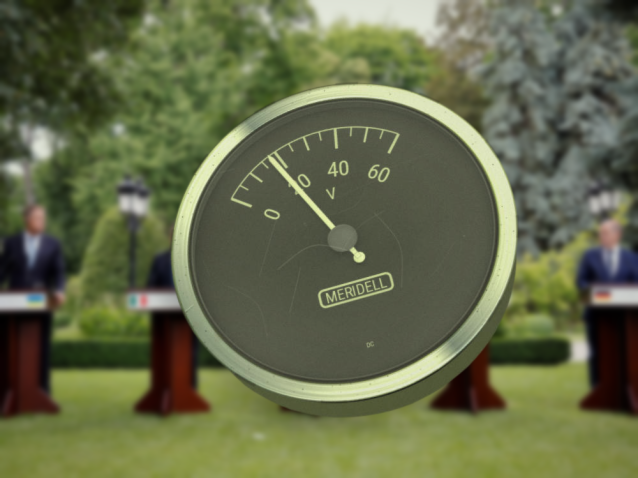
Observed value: 17.5 V
